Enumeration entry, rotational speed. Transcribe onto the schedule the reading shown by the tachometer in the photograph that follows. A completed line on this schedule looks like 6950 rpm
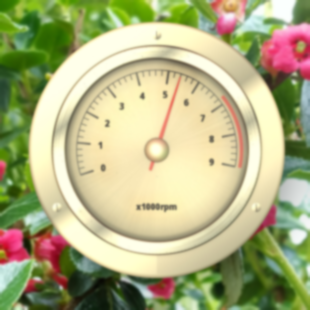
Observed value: 5400 rpm
